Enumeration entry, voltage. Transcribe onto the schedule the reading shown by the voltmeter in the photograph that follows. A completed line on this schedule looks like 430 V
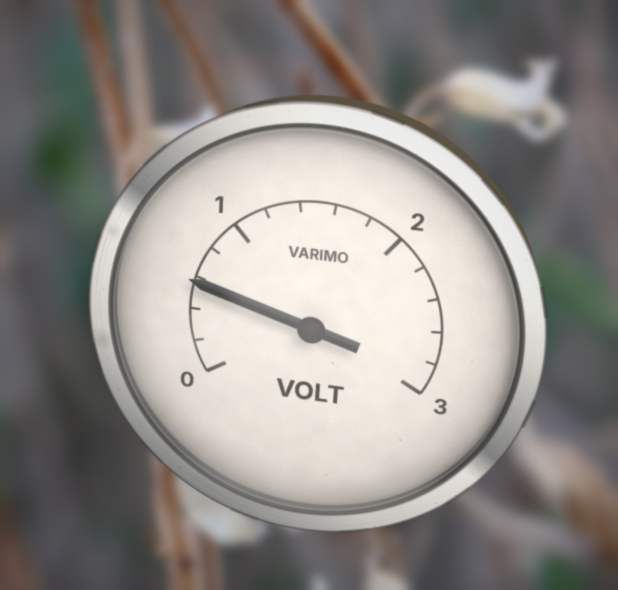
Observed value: 0.6 V
